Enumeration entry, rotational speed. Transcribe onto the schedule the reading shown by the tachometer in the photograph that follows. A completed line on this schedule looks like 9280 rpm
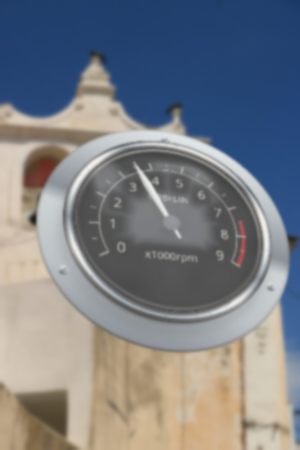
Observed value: 3500 rpm
